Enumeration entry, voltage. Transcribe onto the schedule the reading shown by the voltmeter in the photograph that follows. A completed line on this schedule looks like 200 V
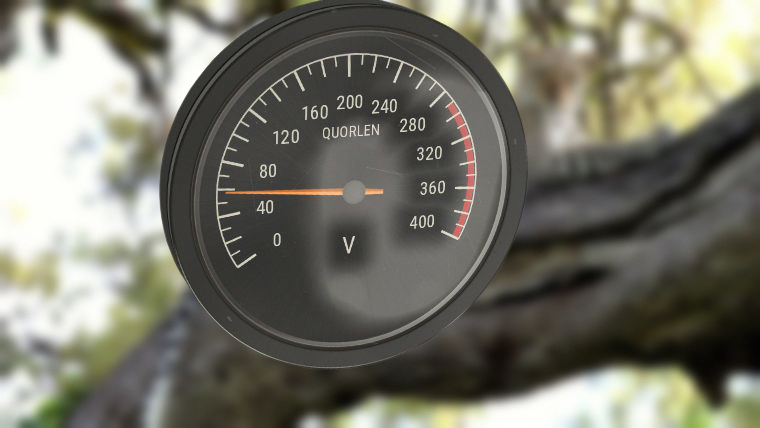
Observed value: 60 V
